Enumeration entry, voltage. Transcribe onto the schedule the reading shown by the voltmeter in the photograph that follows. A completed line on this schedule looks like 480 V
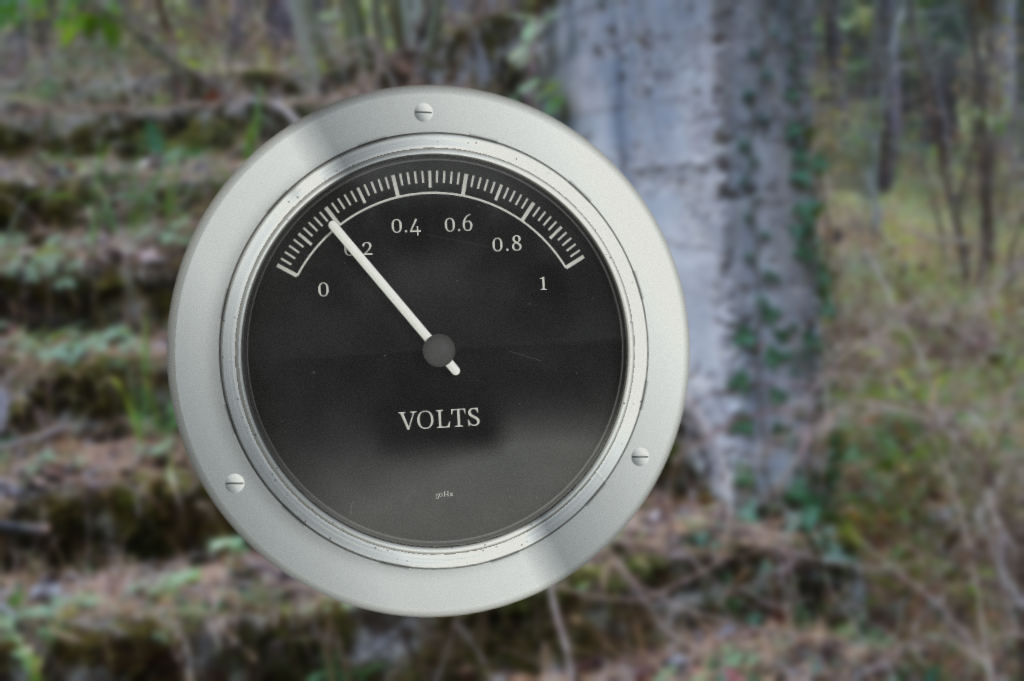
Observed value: 0.18 V
